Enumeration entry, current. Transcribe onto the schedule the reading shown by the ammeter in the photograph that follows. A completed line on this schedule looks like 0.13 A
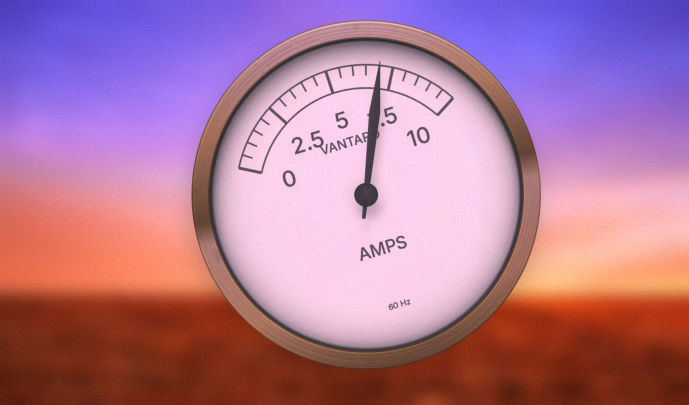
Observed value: 7 A
